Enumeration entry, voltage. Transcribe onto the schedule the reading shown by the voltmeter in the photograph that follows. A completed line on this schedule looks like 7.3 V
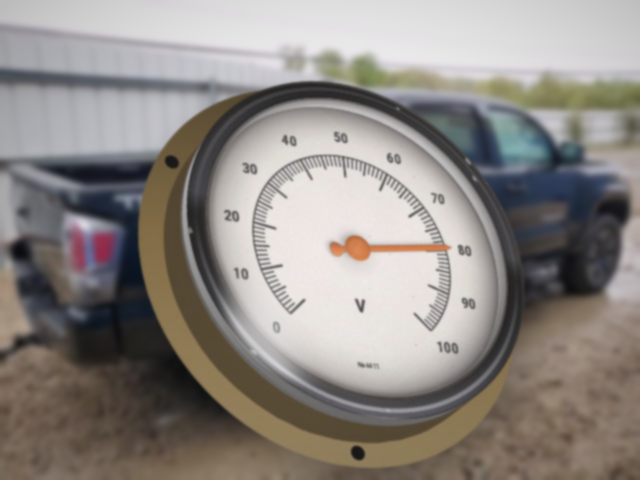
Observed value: 80 V
